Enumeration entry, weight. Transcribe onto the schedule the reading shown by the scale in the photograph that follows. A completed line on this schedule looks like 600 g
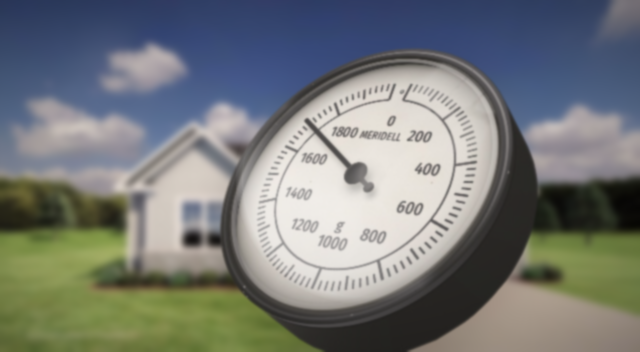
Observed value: 1700 g
